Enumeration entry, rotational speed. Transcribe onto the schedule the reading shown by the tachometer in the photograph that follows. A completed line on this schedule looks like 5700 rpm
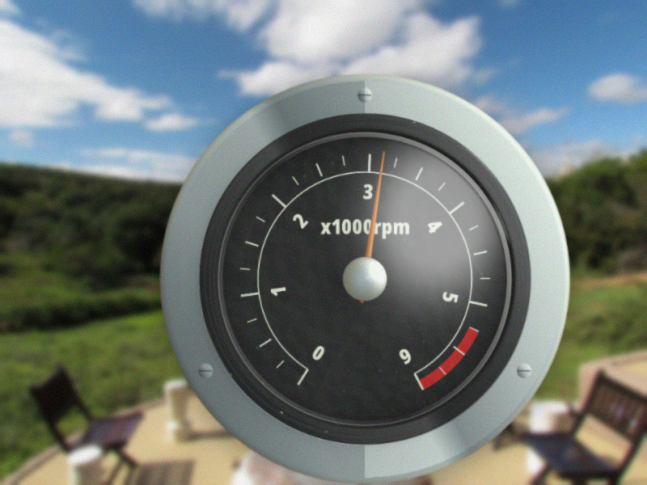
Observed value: 3125 rpm
